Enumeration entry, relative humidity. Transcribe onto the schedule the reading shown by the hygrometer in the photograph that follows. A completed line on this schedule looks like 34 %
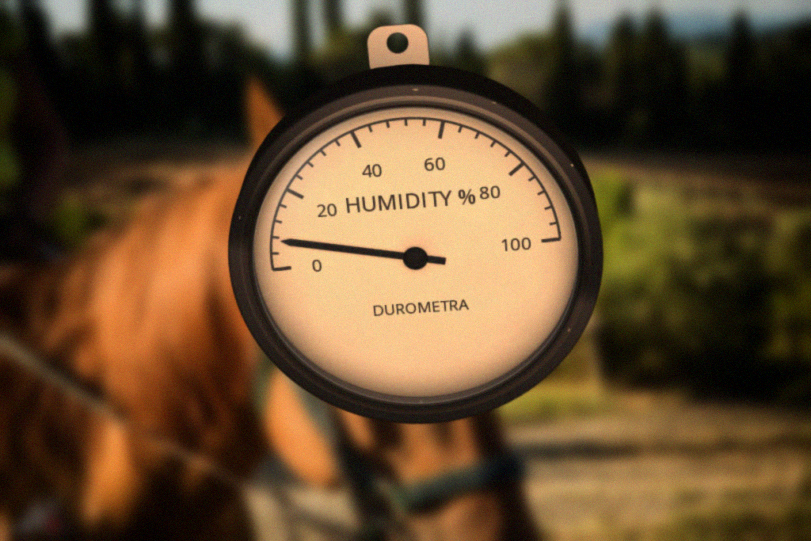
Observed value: 8 %
